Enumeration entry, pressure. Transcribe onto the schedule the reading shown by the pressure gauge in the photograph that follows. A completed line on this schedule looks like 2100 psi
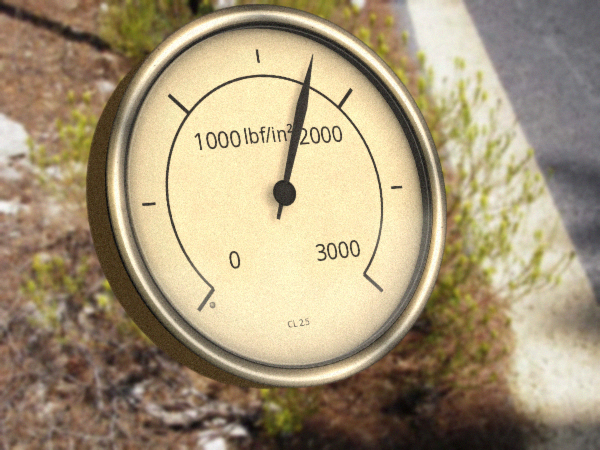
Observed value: 1750 psi
